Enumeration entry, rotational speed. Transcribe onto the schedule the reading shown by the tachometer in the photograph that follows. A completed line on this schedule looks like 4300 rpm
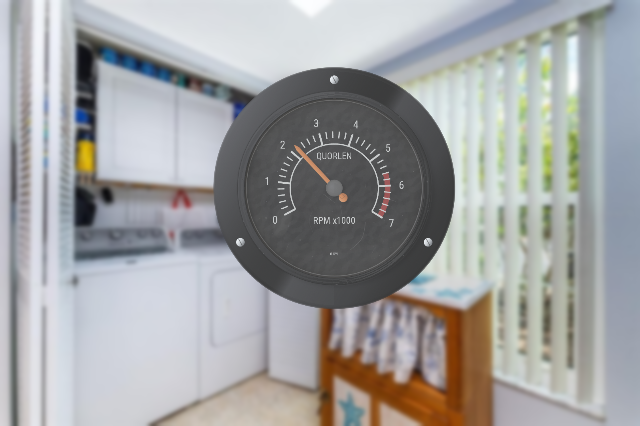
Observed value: 2200 rpm
